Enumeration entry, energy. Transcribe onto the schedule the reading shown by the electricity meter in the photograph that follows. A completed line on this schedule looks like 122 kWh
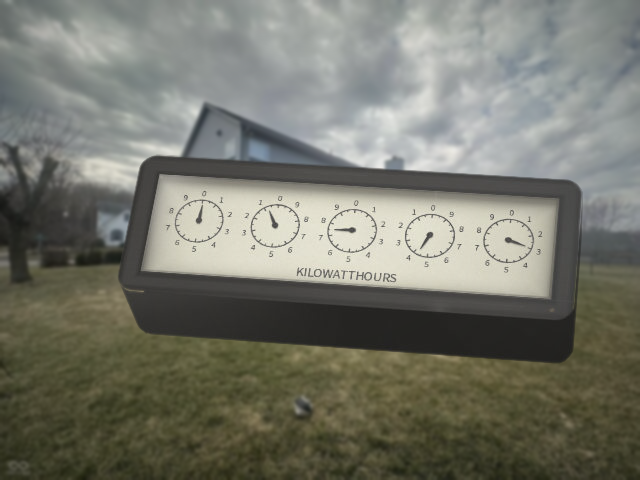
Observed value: 743 kWh
